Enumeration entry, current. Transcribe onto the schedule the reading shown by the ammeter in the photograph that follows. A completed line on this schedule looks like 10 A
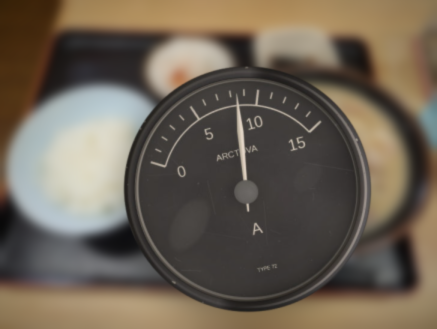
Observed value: 8.5 A
